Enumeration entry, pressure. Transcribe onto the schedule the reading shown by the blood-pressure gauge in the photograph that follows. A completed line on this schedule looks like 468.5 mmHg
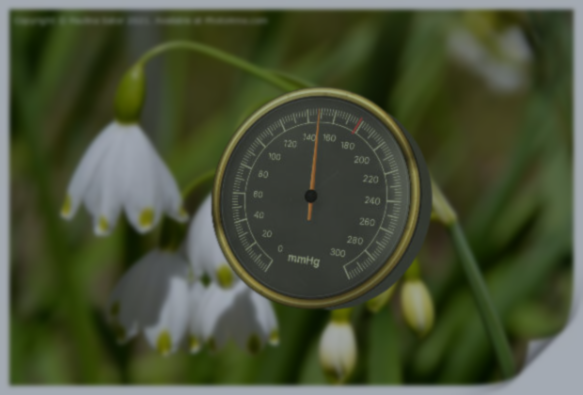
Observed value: 150 mmHg
